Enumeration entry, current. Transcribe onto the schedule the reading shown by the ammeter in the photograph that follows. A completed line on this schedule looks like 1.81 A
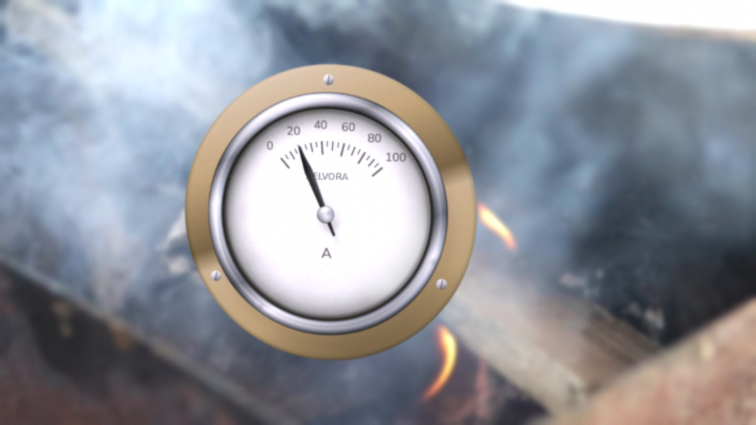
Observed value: 20 A
